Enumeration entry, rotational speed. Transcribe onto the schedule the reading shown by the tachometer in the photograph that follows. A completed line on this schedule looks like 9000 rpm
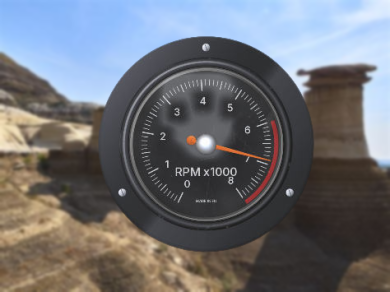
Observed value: 6900 rpm
